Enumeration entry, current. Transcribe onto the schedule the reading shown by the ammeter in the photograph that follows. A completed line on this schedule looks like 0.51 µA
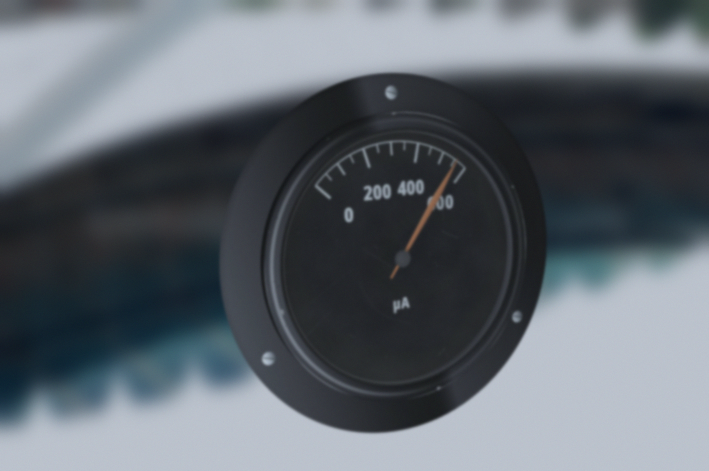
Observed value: 550 µA
